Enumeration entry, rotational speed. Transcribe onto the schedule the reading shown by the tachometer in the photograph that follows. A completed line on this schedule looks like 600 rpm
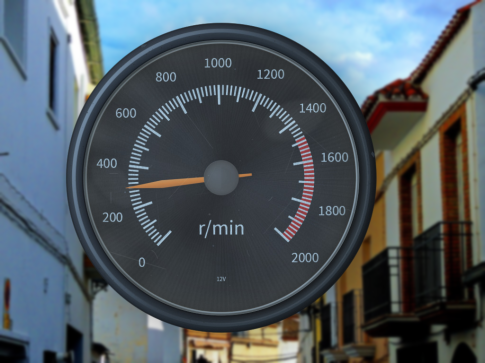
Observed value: 300 rpm
